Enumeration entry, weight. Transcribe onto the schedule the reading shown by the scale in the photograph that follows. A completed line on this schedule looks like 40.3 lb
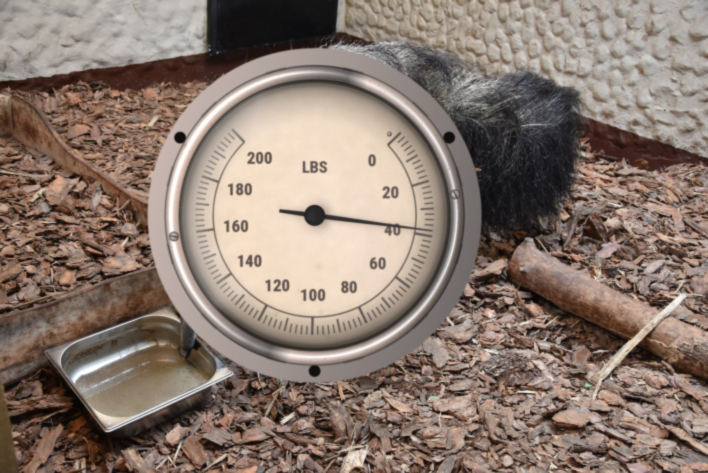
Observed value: 38 lb
